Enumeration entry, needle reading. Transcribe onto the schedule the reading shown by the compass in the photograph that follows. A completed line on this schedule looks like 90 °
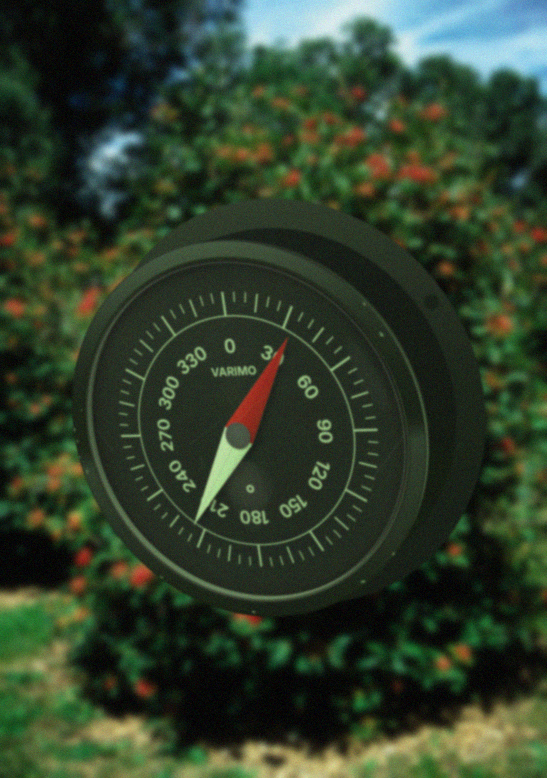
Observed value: 35 °
